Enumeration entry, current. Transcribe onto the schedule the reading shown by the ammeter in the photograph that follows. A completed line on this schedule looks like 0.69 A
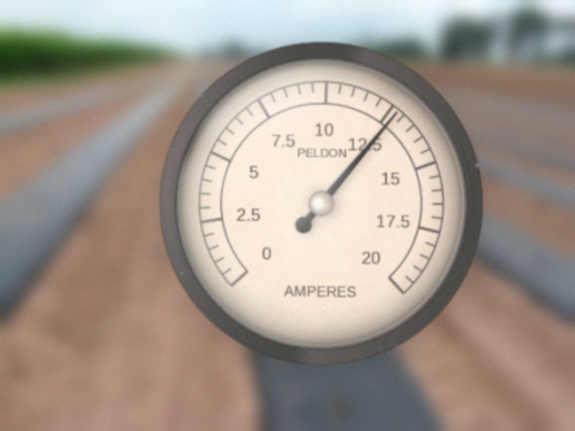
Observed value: 12.75 A
